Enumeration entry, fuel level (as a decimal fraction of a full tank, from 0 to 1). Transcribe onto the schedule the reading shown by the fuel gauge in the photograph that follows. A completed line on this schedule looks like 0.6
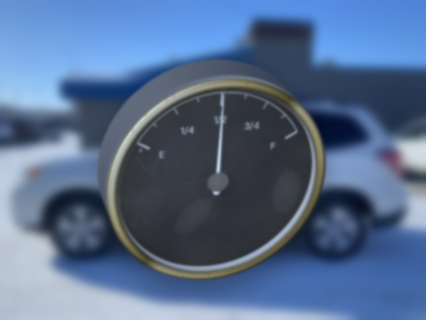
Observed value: 0.5
